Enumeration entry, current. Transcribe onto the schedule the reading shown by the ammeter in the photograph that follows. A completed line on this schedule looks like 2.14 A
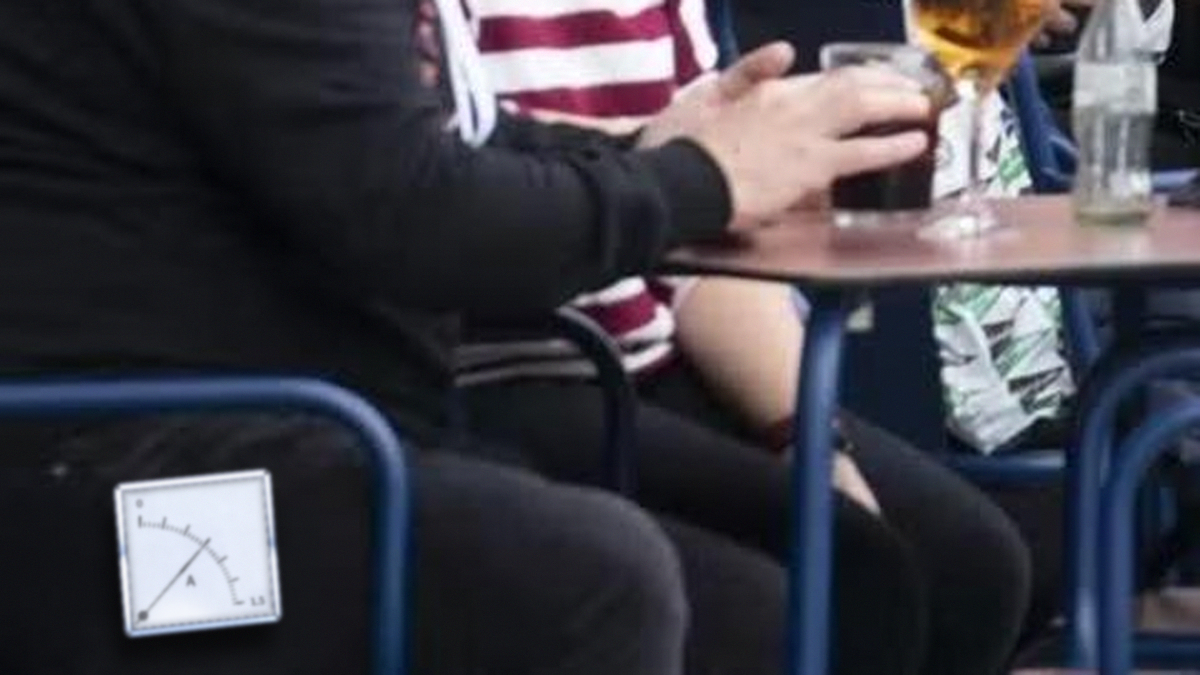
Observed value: 0.75 A
